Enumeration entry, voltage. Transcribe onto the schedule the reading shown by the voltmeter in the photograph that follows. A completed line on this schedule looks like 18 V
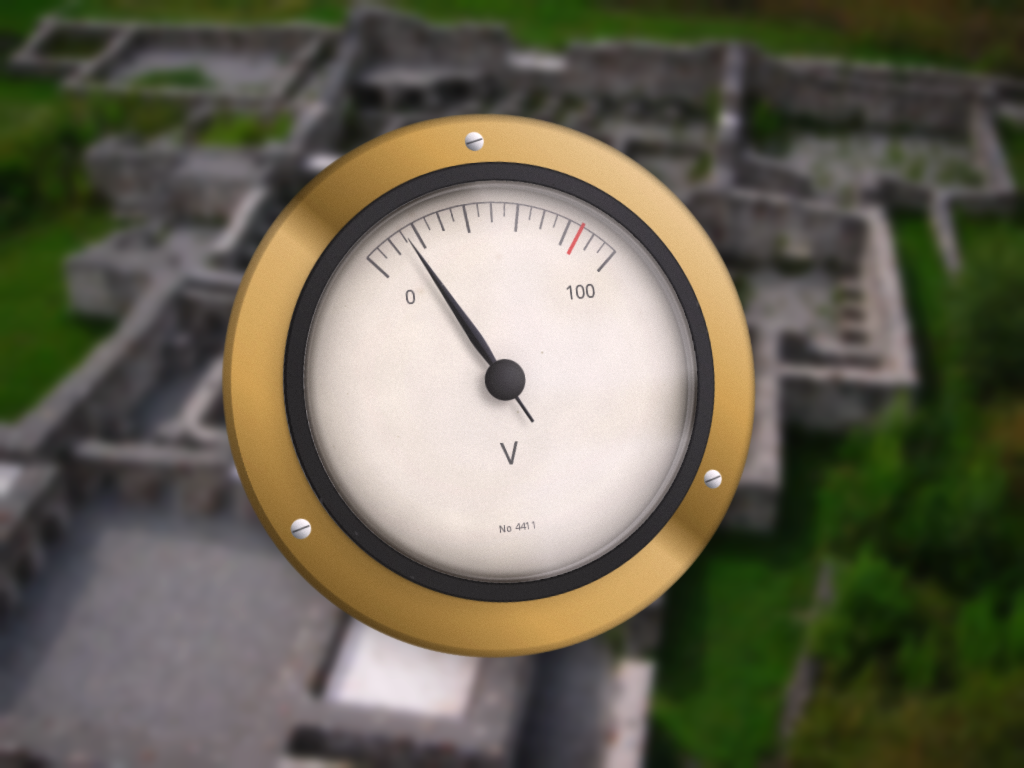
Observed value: 15 V
